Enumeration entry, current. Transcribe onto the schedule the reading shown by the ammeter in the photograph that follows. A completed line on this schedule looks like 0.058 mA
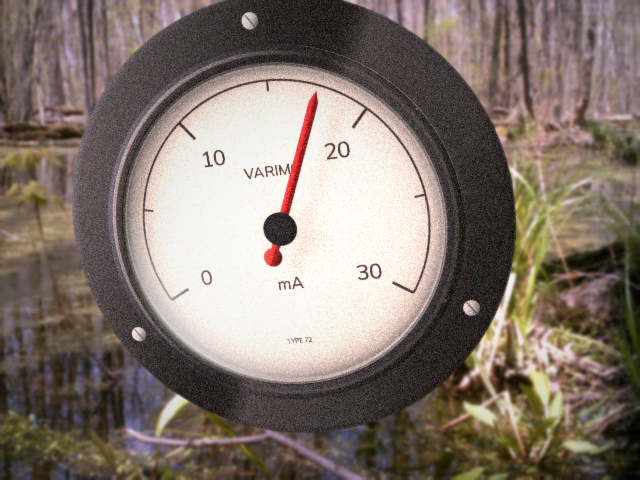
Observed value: 17.5 mA
